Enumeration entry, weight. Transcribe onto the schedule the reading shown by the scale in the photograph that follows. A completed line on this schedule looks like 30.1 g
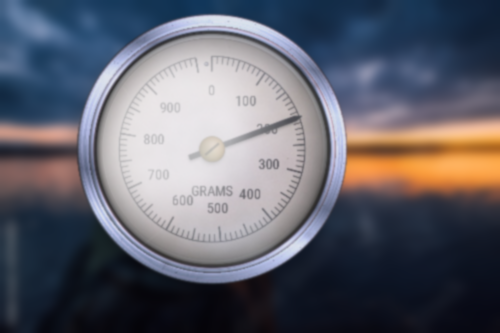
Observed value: 200 g
